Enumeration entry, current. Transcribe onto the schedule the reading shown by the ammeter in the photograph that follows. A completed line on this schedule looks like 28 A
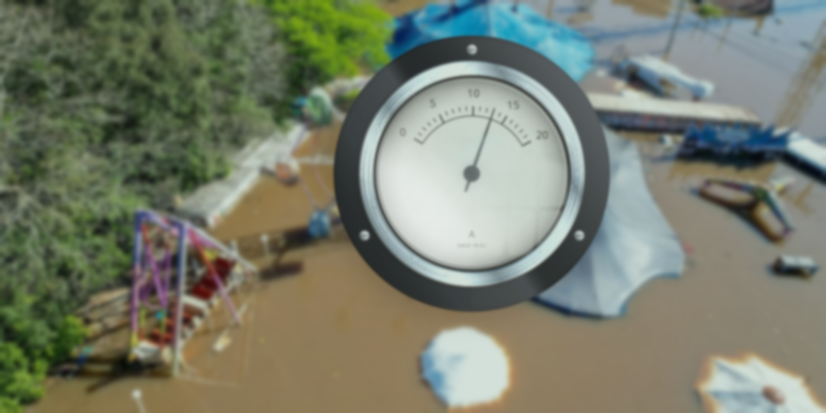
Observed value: 13 A
